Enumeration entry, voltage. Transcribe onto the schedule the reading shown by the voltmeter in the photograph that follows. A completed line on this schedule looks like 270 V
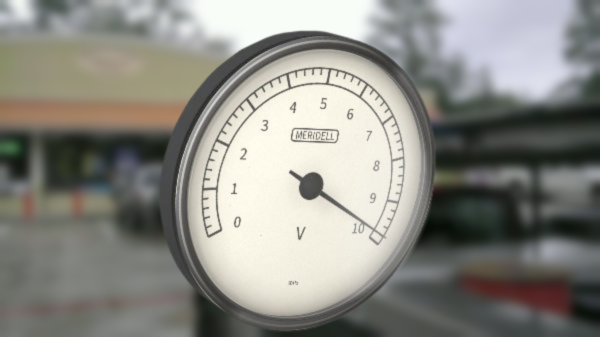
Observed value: 9.8 V
